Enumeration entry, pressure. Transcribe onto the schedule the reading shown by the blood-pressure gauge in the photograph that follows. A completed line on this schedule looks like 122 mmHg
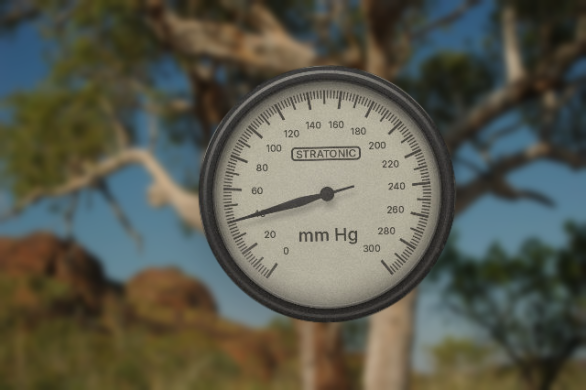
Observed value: 40 mmHg
